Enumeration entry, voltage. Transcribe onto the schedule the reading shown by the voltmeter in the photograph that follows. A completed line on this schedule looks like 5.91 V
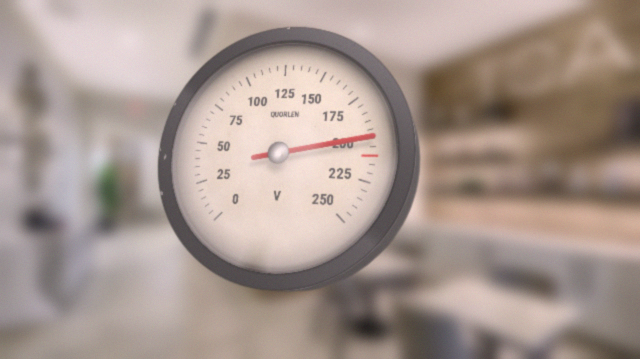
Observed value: 200 V
